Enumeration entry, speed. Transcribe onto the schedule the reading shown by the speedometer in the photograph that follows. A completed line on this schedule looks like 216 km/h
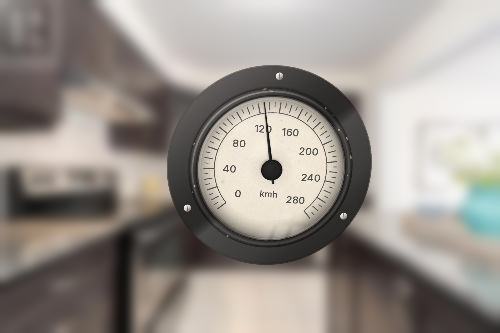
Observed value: 125 km/h
